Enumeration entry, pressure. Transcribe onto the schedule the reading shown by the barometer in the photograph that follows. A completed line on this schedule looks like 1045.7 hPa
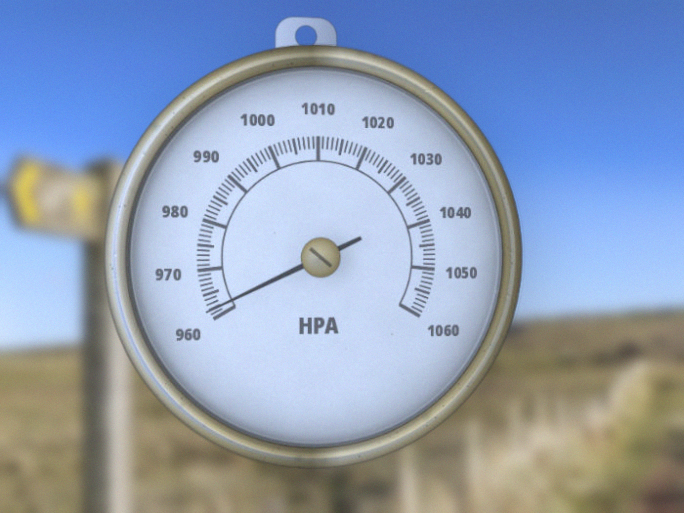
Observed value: 962 hPa
